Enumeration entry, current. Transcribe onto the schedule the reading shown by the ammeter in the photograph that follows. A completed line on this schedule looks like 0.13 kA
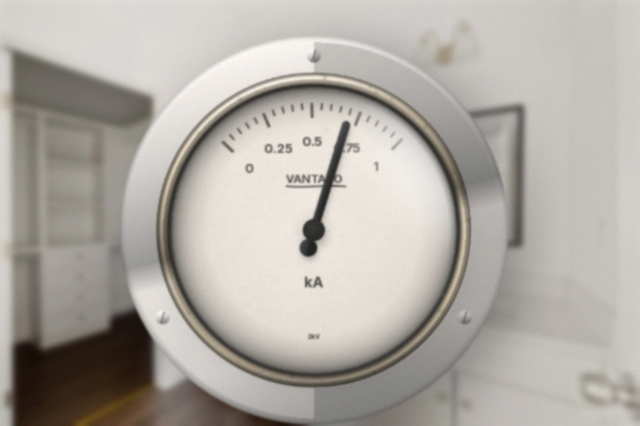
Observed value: 0.7 kA
